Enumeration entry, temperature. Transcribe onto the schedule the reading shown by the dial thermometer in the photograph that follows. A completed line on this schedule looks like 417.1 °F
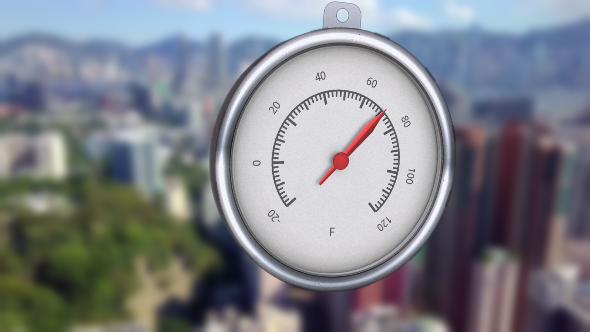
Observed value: 70 °F
